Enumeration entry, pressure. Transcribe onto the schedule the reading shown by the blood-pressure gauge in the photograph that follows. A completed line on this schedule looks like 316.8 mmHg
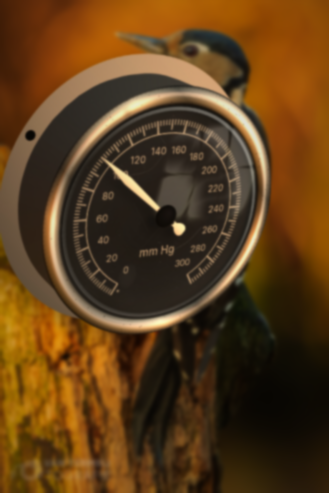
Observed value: 100 mmHg
